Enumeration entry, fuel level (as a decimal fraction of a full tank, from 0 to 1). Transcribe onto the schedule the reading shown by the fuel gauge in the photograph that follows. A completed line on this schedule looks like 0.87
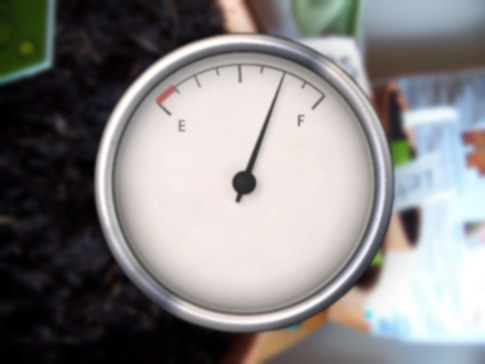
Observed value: 0.75
